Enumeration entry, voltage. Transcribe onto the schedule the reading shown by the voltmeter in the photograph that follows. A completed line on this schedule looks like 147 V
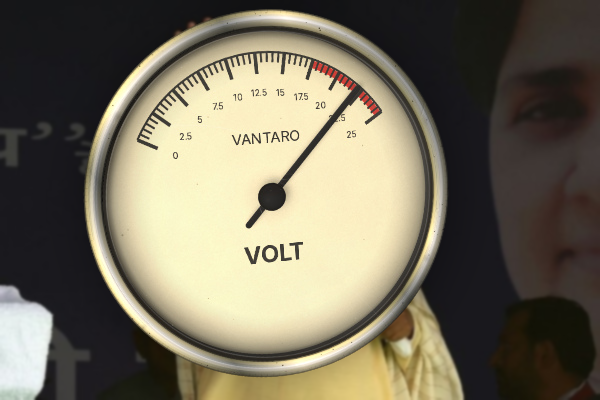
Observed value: 22 V
